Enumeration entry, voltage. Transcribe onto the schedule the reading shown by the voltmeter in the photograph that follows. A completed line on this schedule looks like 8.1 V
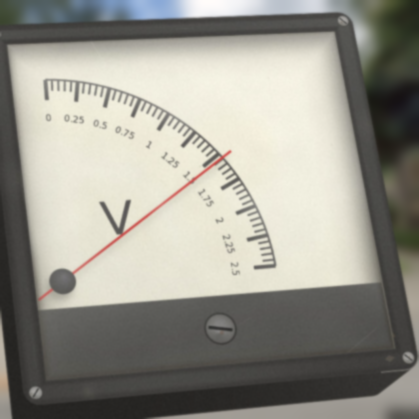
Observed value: 1.55 V
